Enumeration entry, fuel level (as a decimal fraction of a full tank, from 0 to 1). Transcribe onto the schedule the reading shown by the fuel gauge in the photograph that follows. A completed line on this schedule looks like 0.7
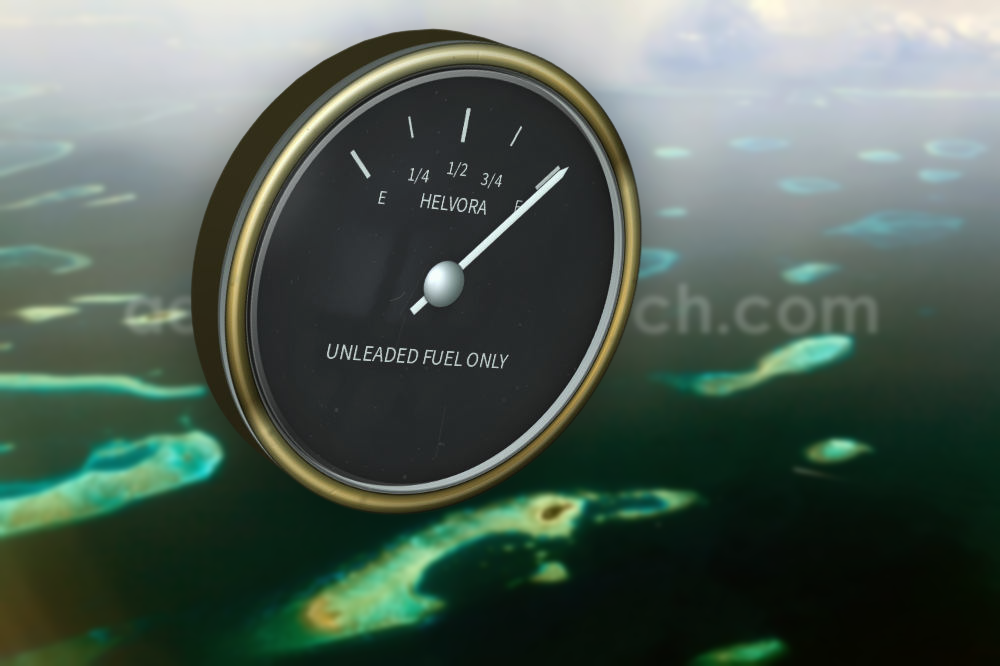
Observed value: 1
